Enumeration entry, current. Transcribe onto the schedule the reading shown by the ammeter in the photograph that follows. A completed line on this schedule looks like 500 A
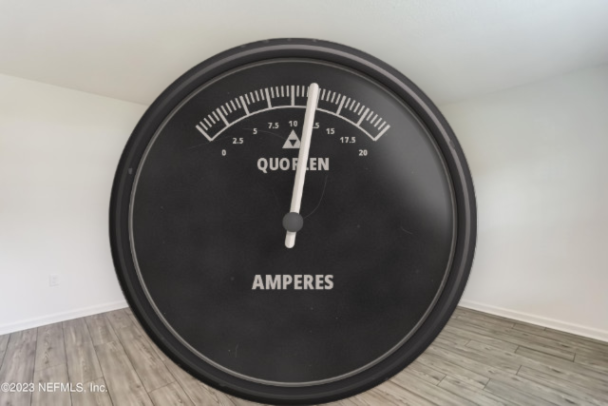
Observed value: 12 A
